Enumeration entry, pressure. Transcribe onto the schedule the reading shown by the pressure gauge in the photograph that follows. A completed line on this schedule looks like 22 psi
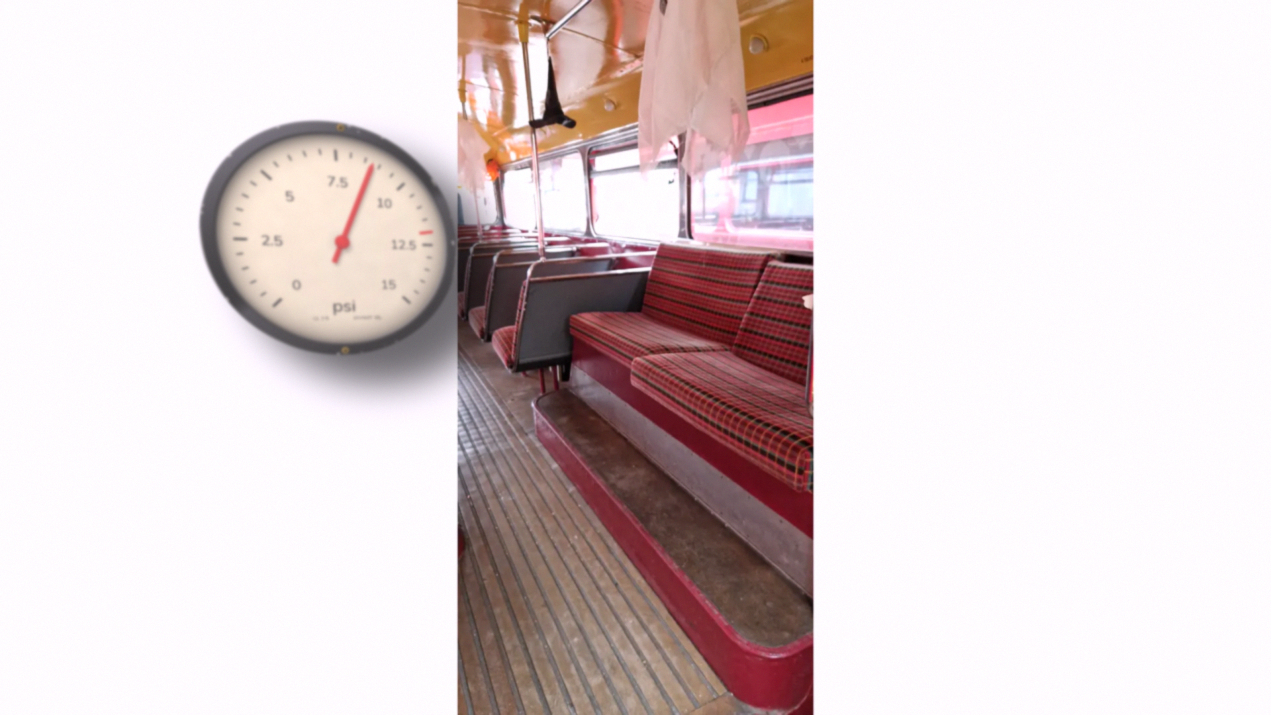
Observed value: 8.75 psi
